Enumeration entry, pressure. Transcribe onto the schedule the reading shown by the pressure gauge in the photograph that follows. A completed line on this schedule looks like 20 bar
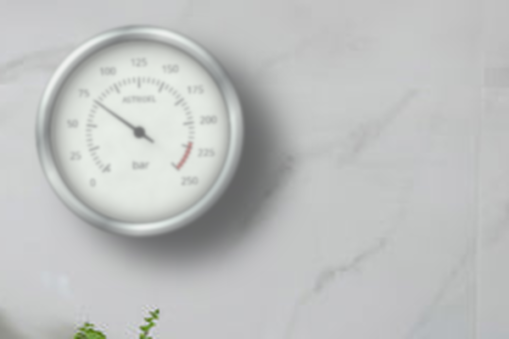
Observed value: 75 bar
